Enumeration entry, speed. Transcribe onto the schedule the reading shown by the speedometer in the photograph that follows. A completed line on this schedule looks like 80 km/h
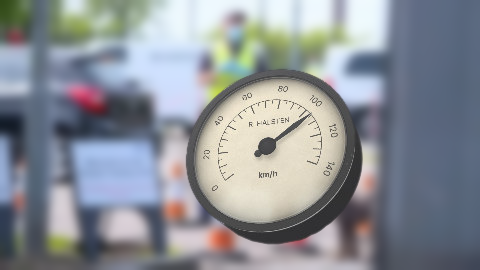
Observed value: 105 km/h
